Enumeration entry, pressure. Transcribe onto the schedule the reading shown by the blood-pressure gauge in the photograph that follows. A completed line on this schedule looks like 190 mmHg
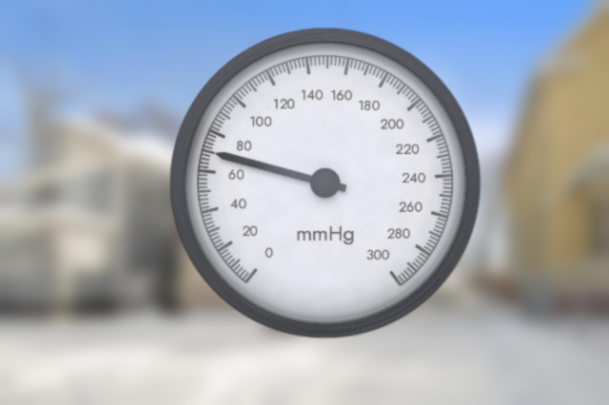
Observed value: 70 mmHg
